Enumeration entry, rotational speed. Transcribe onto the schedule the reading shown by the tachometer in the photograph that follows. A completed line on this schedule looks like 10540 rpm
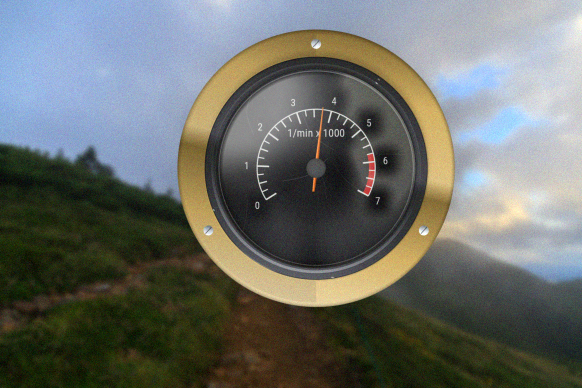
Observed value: 3750 rpm
